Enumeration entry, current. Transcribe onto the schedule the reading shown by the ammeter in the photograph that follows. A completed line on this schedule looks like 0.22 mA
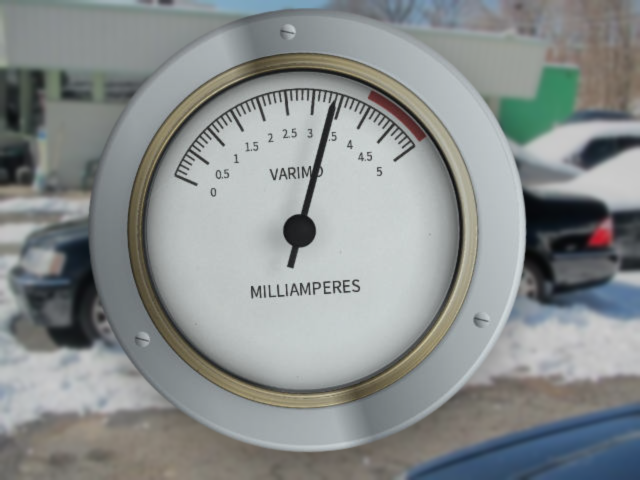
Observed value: 3.4 mA
